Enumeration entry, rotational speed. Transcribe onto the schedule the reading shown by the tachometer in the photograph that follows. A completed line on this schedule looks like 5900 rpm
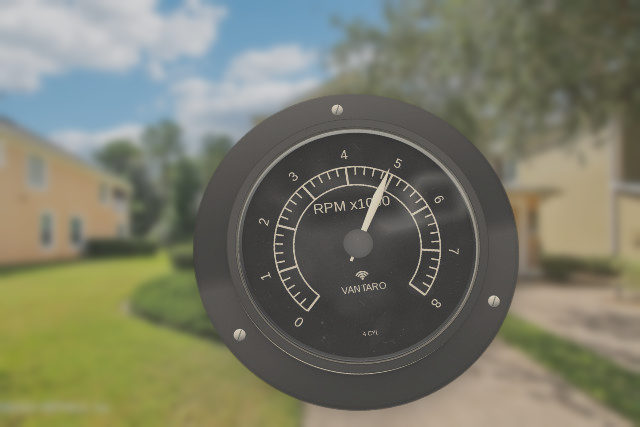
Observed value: 4900 rpm
